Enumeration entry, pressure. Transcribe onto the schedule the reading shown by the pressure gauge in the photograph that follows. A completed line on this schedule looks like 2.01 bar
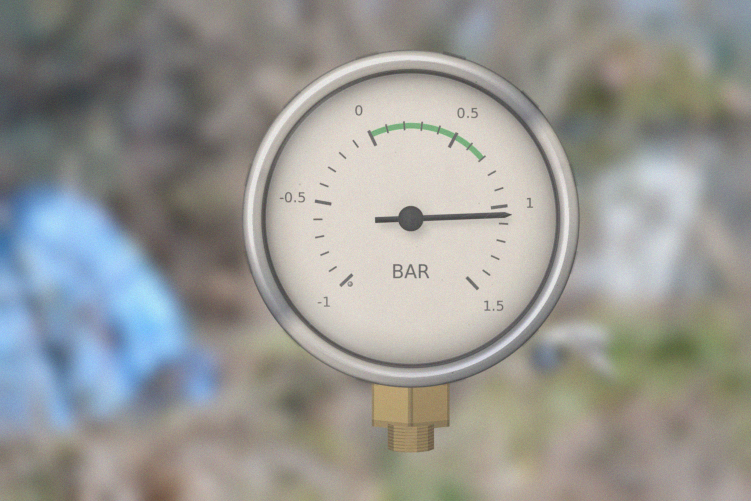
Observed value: 1.05 bar
